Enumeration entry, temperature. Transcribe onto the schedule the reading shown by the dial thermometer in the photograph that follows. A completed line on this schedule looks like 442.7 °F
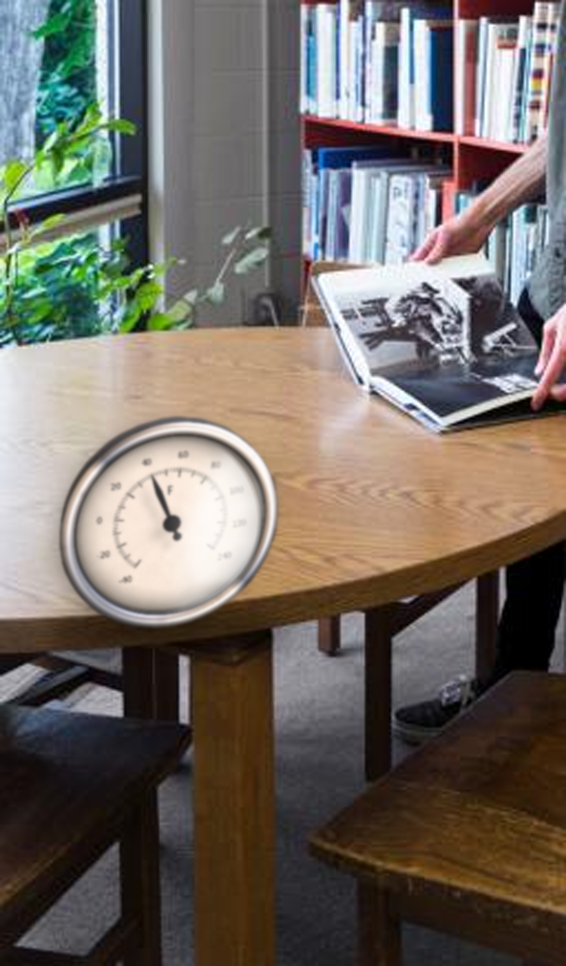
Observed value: 40 °F
